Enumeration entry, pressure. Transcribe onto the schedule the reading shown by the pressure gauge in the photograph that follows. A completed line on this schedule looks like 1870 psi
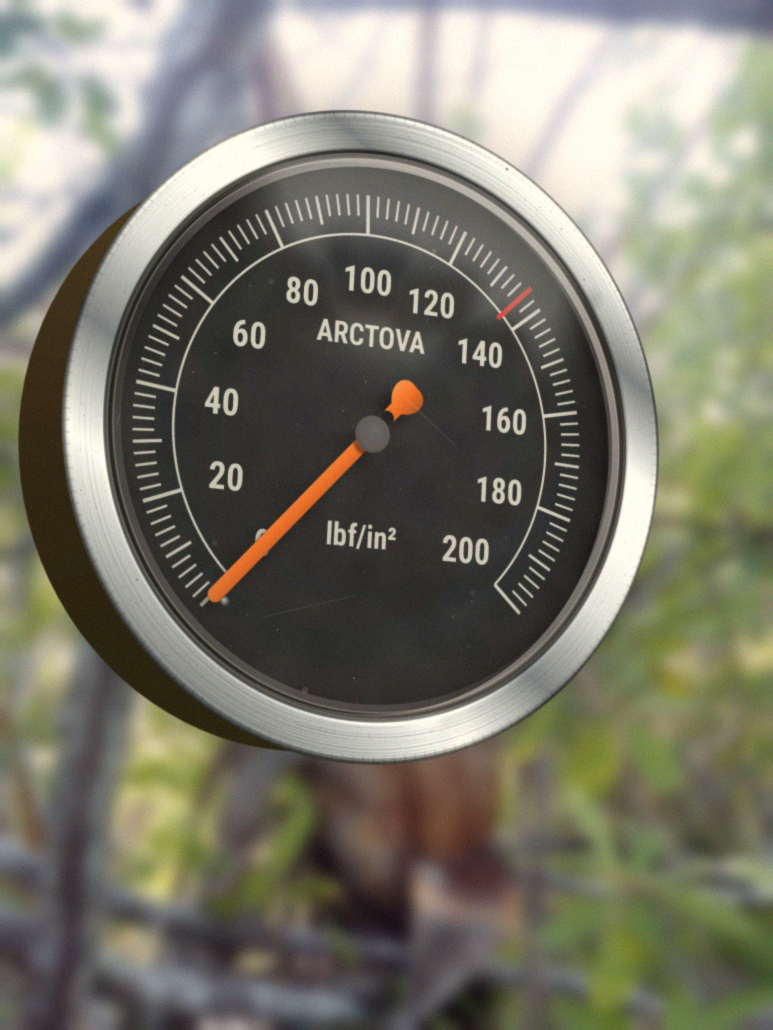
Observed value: 0 psi
